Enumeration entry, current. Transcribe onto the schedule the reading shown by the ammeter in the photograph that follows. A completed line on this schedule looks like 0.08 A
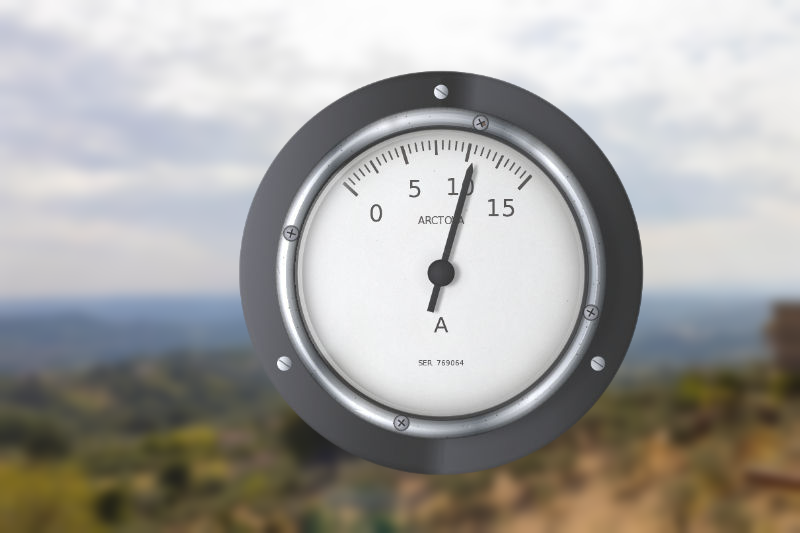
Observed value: 10.5 A
